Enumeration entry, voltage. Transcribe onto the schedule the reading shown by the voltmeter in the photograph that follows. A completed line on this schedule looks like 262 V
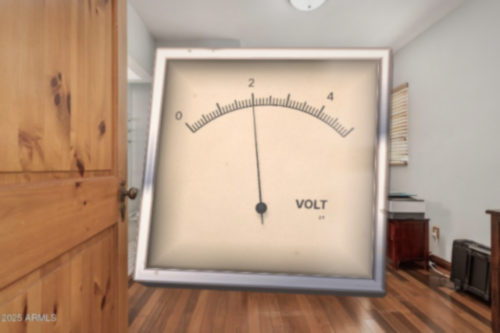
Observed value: 2 V
